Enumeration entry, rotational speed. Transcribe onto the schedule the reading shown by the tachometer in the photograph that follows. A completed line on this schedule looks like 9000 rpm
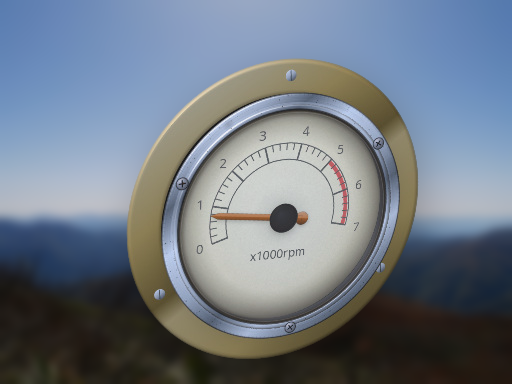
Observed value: 800 rpm
